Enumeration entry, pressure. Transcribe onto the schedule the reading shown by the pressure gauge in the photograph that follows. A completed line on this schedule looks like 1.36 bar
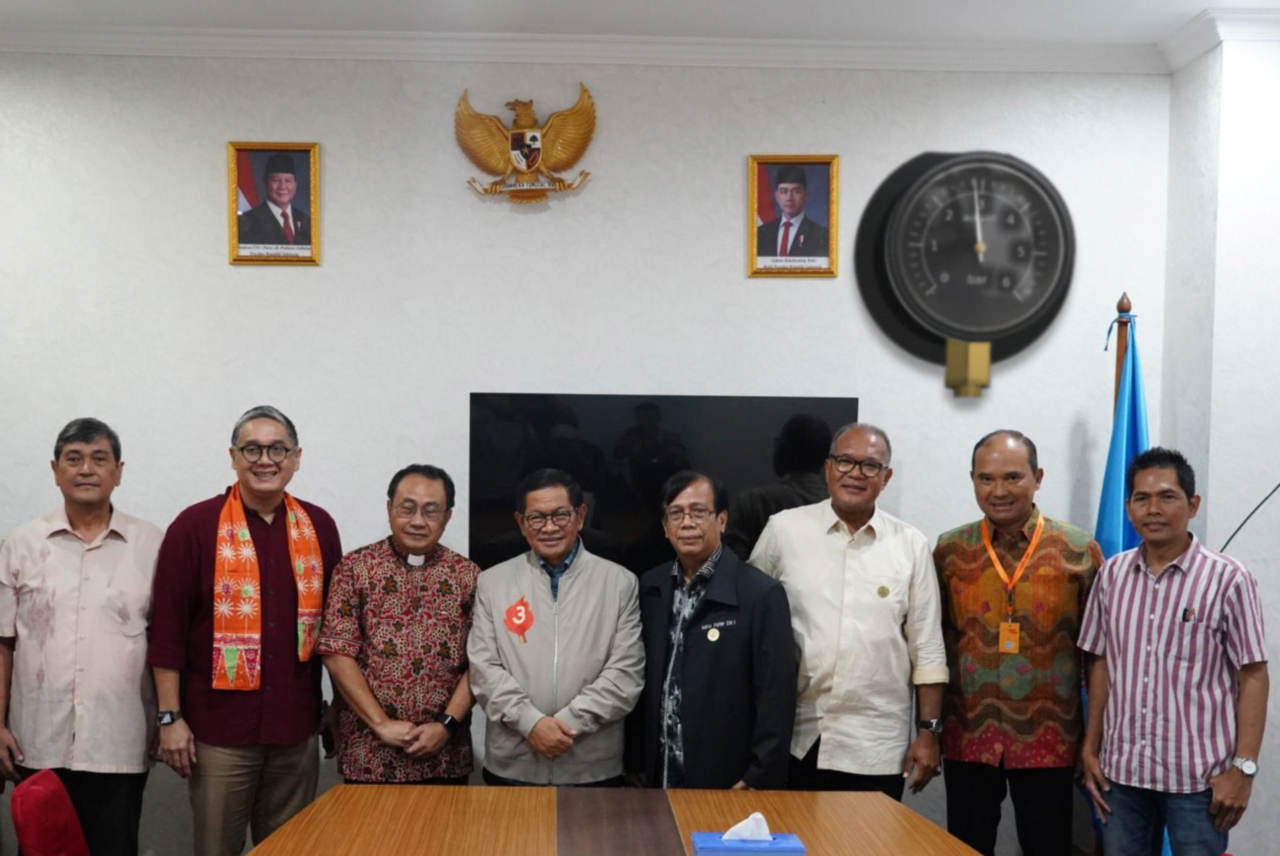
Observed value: 2.8 bar
